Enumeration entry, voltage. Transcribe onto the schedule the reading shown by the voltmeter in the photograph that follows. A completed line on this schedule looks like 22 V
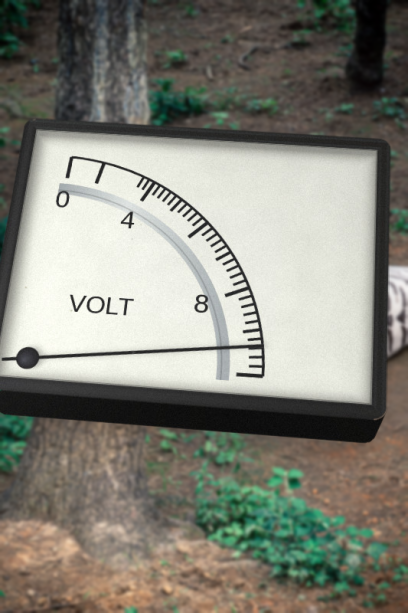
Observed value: 9.4 V
